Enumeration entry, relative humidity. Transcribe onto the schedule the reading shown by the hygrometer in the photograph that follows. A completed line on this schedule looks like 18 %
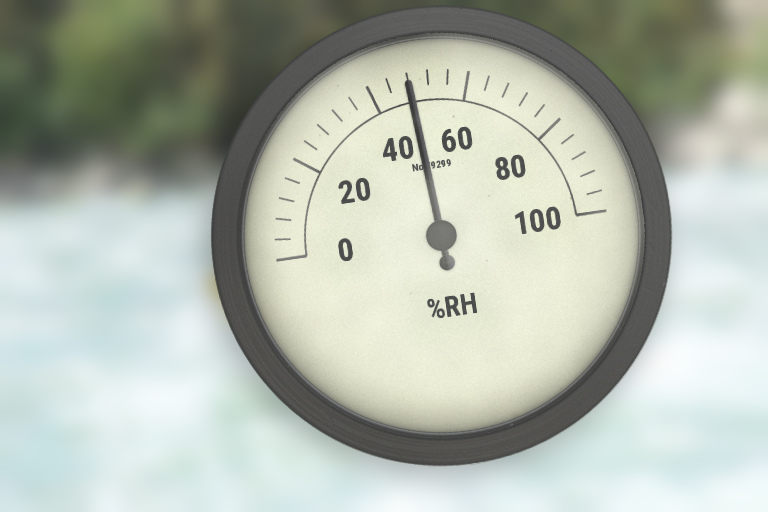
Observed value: 48 %
